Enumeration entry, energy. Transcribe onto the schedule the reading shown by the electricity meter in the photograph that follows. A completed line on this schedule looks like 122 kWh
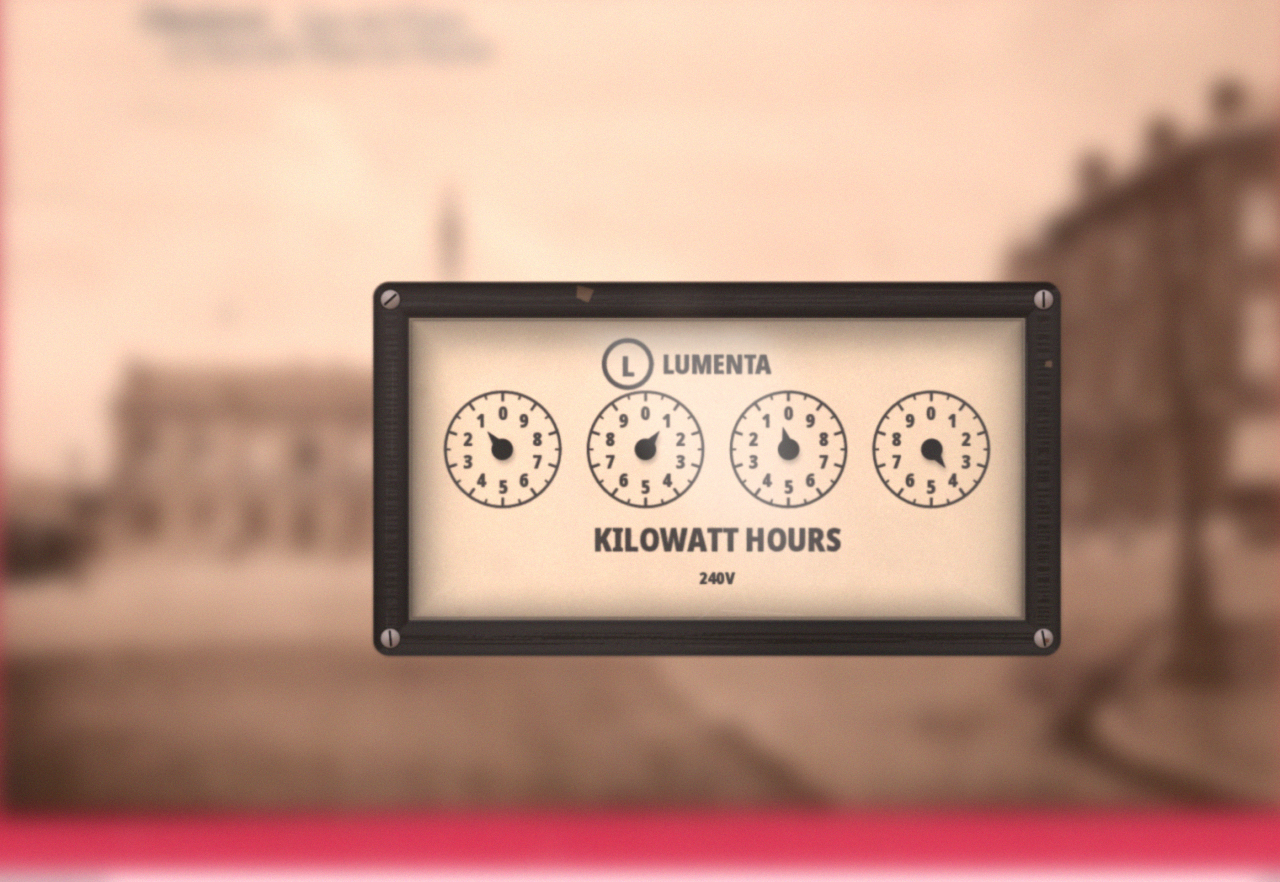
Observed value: 1104 kWh
